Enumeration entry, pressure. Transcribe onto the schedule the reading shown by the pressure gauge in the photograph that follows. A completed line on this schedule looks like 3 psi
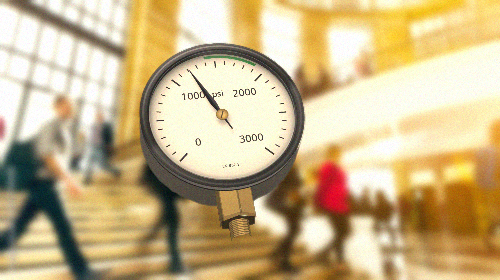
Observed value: 1200 psi
